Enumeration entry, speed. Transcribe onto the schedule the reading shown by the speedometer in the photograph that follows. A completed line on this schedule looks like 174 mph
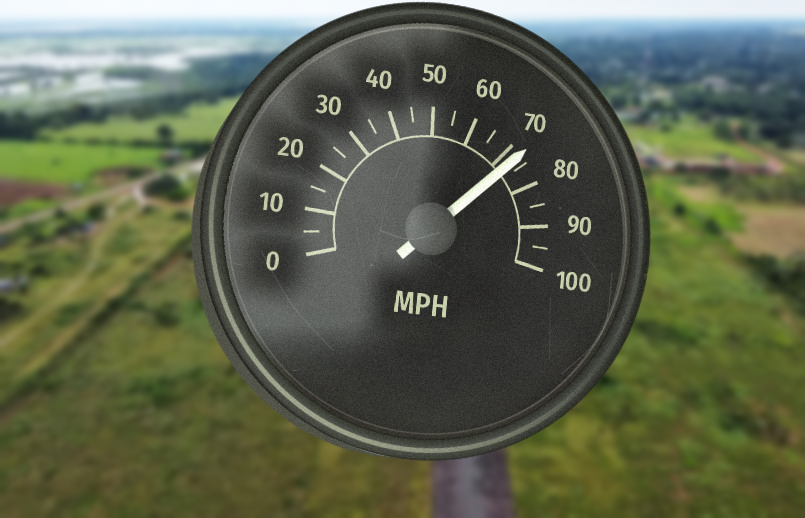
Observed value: 72.5 mph
